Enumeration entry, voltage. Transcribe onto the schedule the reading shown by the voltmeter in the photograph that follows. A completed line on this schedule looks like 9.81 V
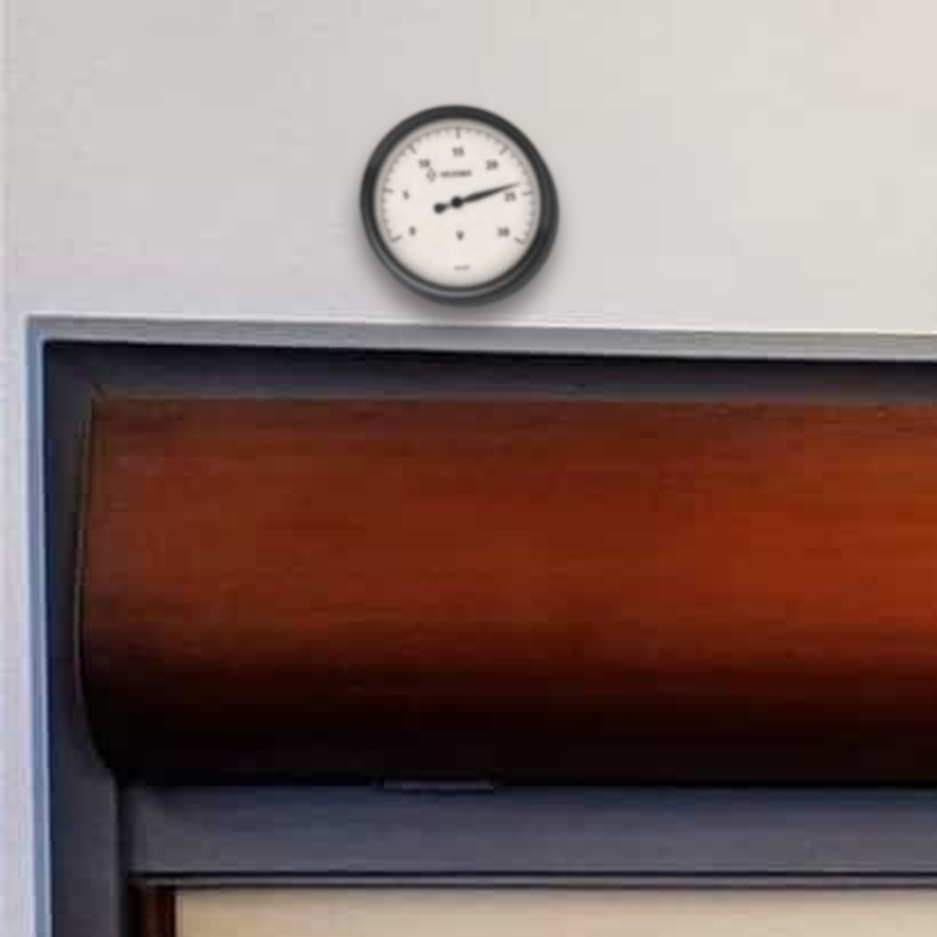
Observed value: 24 V
